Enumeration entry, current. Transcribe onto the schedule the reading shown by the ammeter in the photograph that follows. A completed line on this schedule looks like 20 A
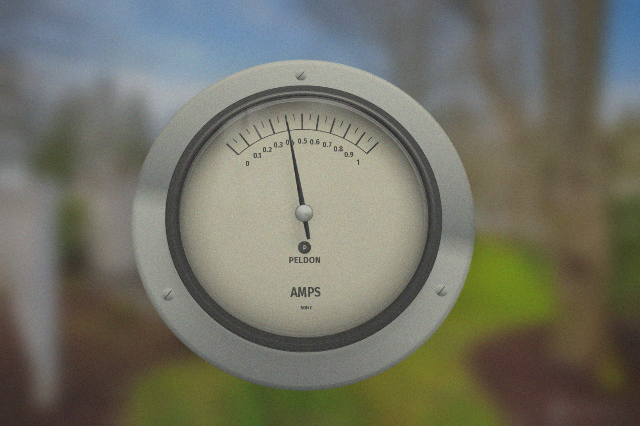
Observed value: 0.4 A
